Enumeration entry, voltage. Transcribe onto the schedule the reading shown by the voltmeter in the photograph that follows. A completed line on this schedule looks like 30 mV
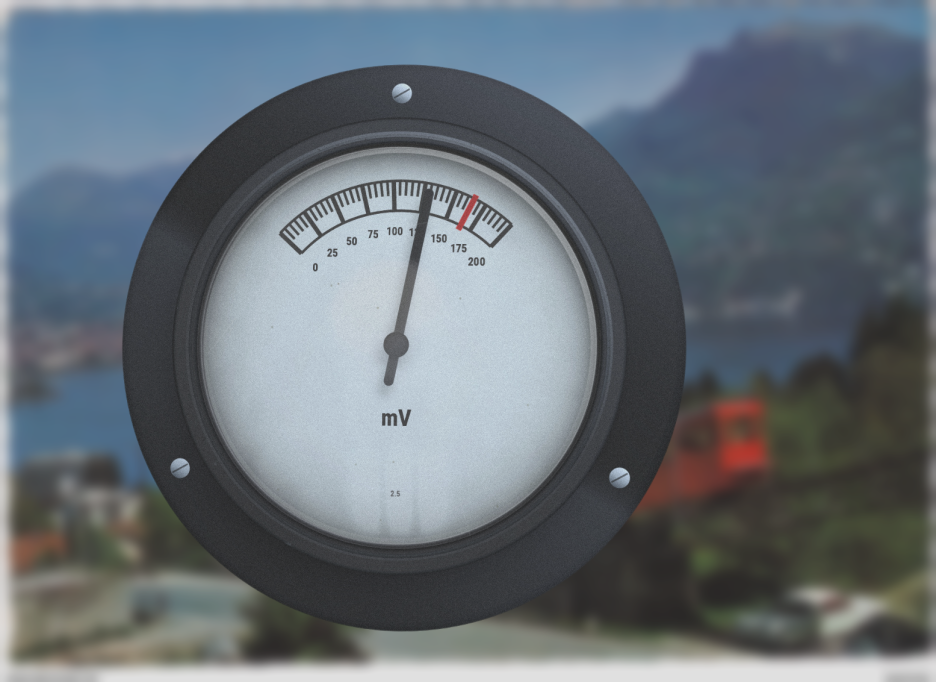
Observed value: 130 mV
